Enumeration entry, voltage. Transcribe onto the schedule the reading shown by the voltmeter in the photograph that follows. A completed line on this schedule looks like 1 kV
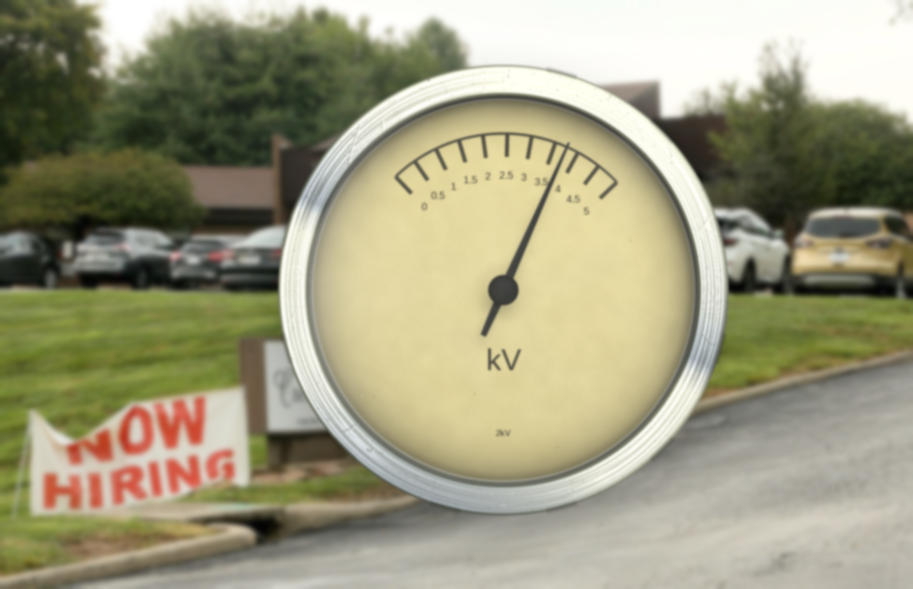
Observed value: 3.75 kV
